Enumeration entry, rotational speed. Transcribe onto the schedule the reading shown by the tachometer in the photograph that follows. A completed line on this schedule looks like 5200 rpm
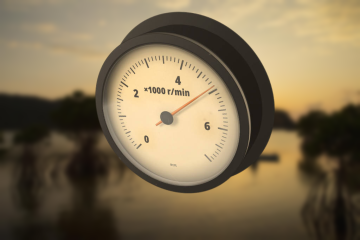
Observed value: 4900 rpm
